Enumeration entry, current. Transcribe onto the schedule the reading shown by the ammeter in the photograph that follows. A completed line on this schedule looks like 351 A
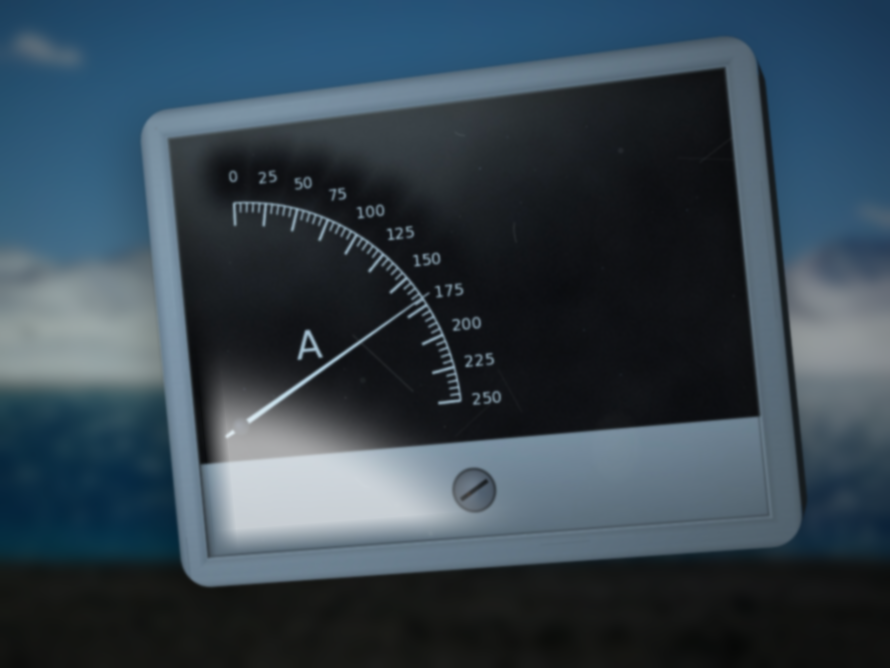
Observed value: 170 A
